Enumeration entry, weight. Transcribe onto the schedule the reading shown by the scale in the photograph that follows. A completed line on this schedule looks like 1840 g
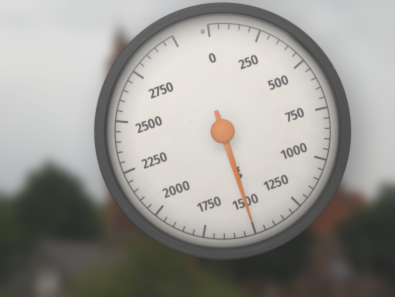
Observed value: 1500 g
